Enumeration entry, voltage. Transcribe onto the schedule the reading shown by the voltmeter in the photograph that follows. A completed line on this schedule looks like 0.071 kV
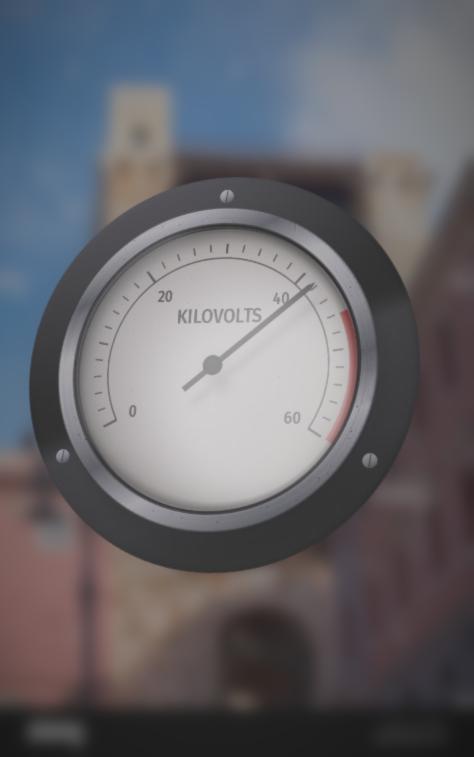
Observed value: 42 kV
